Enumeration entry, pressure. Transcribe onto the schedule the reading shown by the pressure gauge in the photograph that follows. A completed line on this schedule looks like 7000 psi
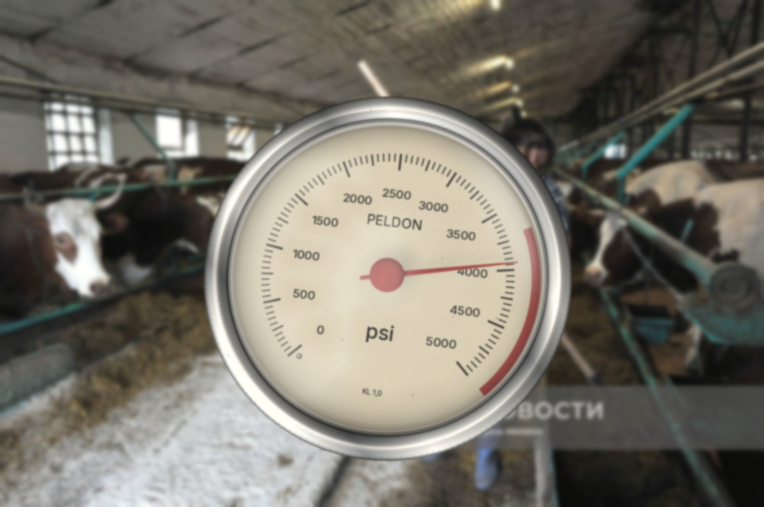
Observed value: 3950 psi
